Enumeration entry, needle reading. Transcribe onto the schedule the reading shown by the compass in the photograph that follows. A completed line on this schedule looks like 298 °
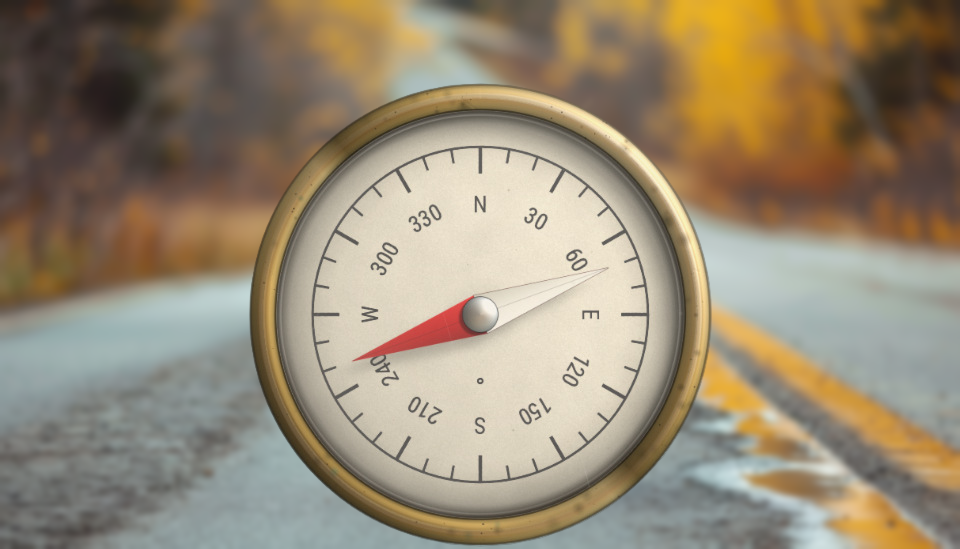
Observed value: 250 °
